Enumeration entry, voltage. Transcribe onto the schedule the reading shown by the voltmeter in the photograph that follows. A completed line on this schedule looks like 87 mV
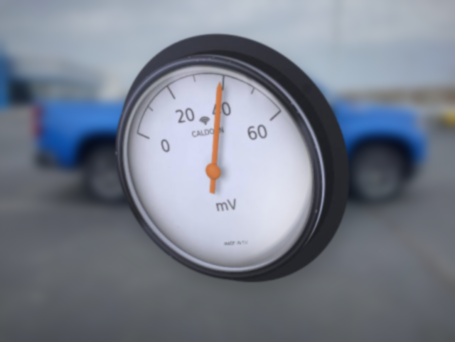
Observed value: 40 mV
